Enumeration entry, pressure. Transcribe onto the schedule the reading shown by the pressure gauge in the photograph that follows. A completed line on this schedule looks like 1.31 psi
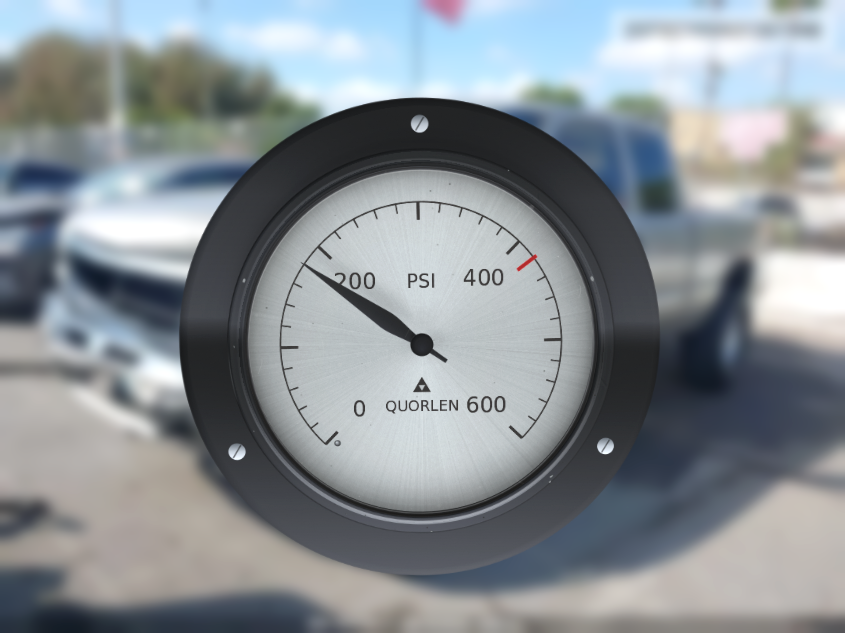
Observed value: 180 psi
